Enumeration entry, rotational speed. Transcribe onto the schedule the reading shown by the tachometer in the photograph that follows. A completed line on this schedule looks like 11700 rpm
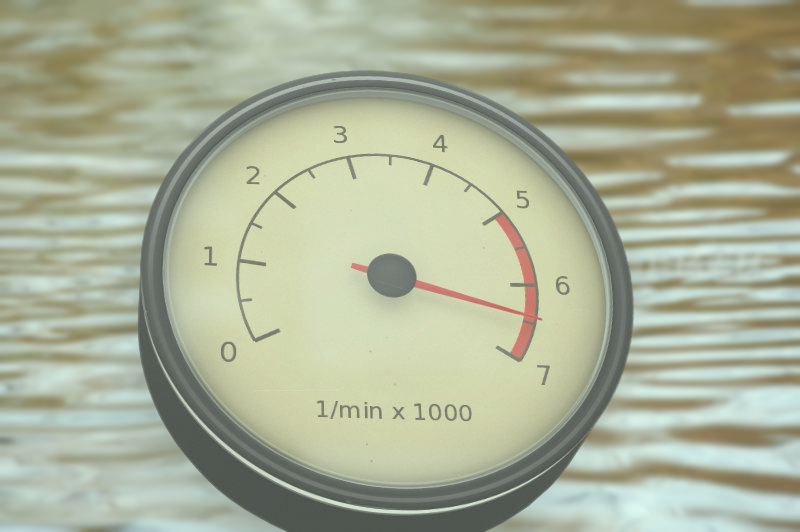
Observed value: 6500 rpm
